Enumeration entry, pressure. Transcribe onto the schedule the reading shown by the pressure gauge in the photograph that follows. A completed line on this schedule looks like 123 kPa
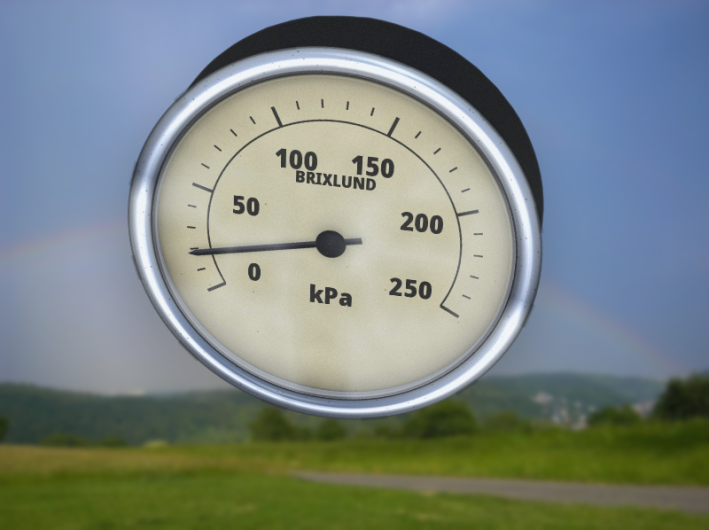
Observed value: 20 kPa
